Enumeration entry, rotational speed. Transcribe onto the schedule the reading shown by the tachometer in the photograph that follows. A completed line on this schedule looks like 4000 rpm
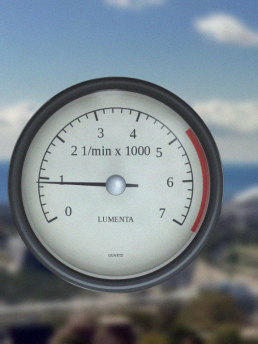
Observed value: 900 rpm
